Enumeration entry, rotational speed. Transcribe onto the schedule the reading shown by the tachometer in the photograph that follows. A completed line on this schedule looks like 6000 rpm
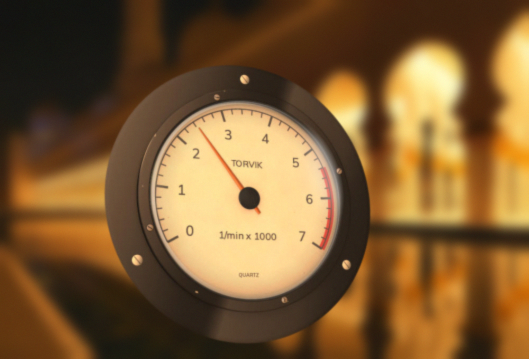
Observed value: 2400 rpm
